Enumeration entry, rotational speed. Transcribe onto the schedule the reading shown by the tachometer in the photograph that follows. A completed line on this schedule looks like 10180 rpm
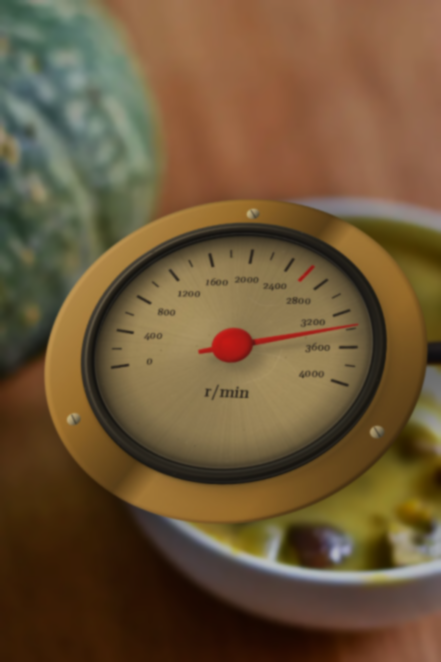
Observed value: 3400 rpm
